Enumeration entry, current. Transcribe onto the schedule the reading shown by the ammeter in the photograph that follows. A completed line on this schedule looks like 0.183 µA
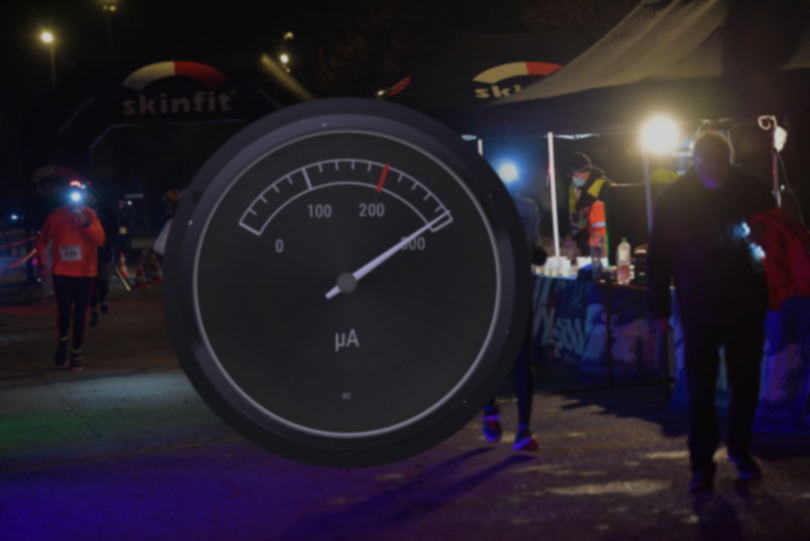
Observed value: 290 µA
